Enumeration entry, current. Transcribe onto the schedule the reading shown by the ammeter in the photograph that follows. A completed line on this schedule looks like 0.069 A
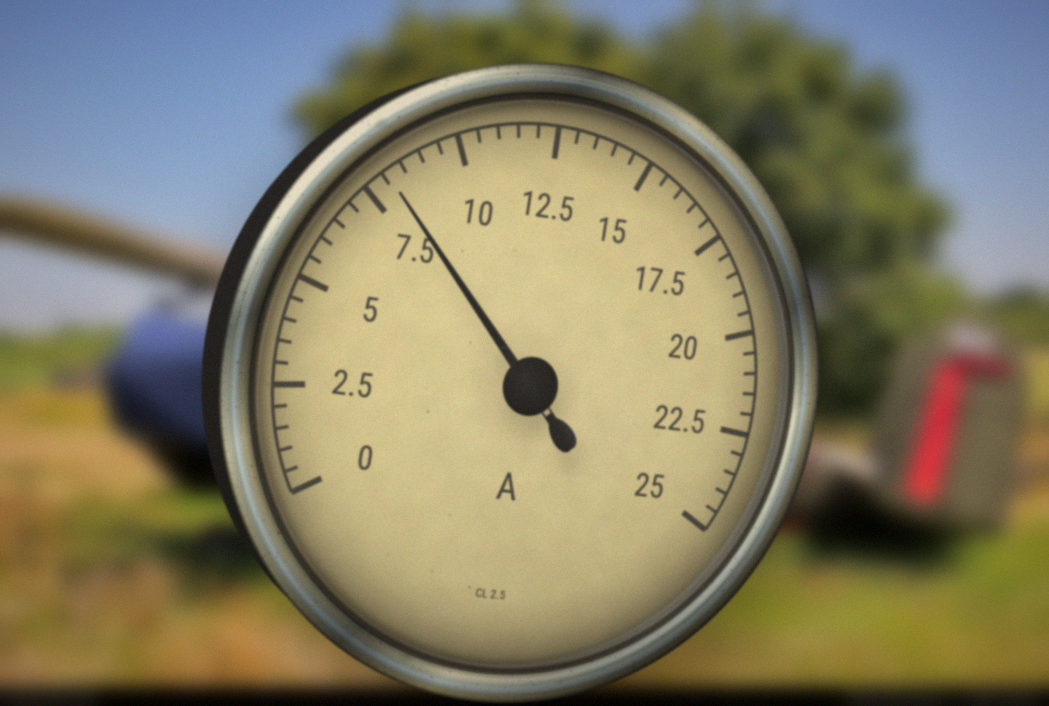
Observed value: 8 A
